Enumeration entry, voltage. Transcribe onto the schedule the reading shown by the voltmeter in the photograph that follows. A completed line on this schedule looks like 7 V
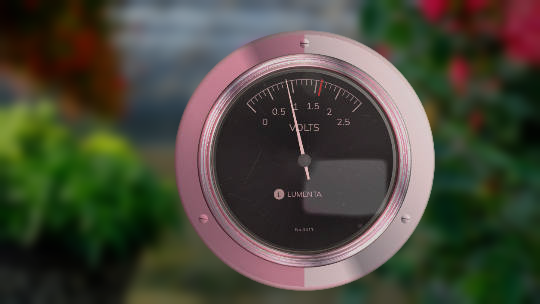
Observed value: 0.9 V
